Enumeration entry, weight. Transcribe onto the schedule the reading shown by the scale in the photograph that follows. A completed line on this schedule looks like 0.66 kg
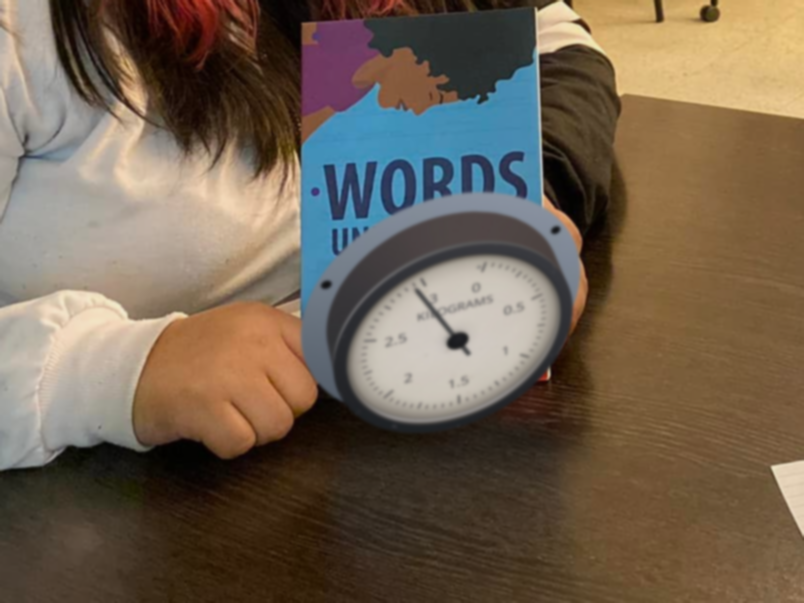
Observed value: 2.95 kg
